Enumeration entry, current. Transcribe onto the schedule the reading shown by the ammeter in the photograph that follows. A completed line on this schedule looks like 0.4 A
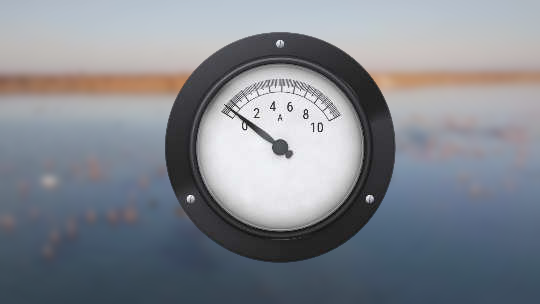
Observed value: 0.5 A
